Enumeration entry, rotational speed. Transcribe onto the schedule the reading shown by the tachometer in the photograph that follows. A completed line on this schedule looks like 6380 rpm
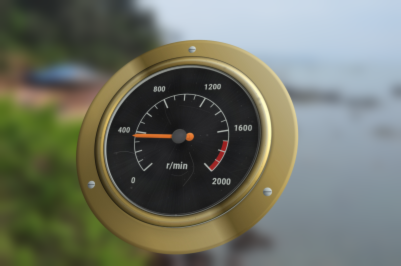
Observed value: 350 rpm
